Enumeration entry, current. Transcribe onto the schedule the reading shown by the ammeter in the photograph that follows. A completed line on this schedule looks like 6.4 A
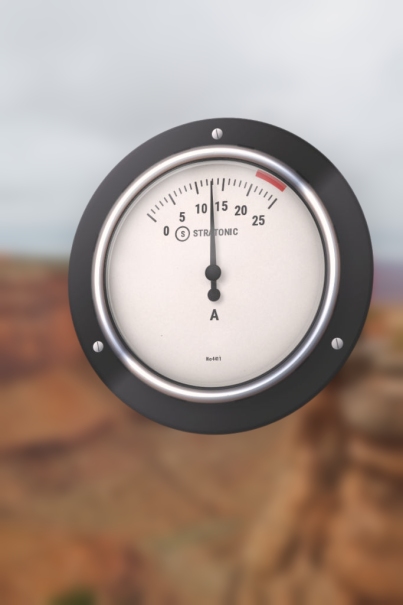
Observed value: 13 A
